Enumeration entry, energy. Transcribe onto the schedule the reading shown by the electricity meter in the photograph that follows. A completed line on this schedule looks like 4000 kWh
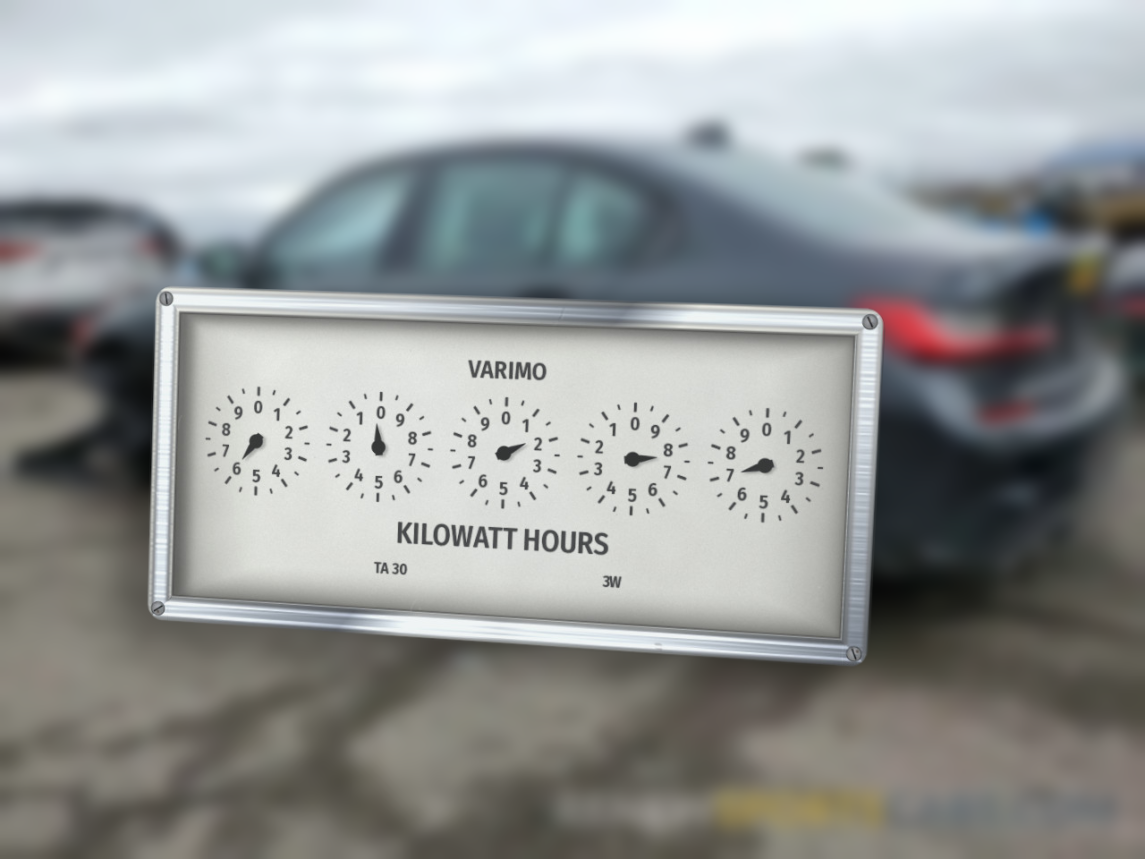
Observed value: 60177 kWh
